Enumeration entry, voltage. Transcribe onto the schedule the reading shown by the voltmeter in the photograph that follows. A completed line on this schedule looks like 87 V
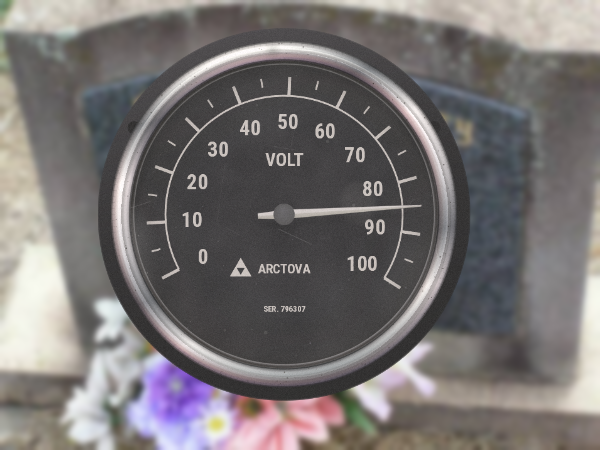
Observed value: 85 V
